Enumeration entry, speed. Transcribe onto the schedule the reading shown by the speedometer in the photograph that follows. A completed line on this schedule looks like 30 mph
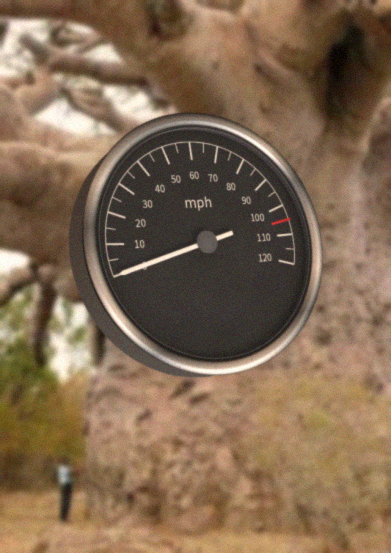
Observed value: 0 mph
